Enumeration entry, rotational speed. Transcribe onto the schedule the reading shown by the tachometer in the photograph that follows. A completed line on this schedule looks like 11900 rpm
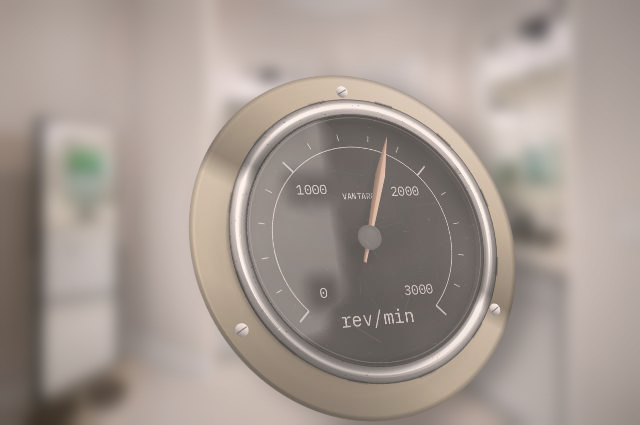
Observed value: 1700 rpm
